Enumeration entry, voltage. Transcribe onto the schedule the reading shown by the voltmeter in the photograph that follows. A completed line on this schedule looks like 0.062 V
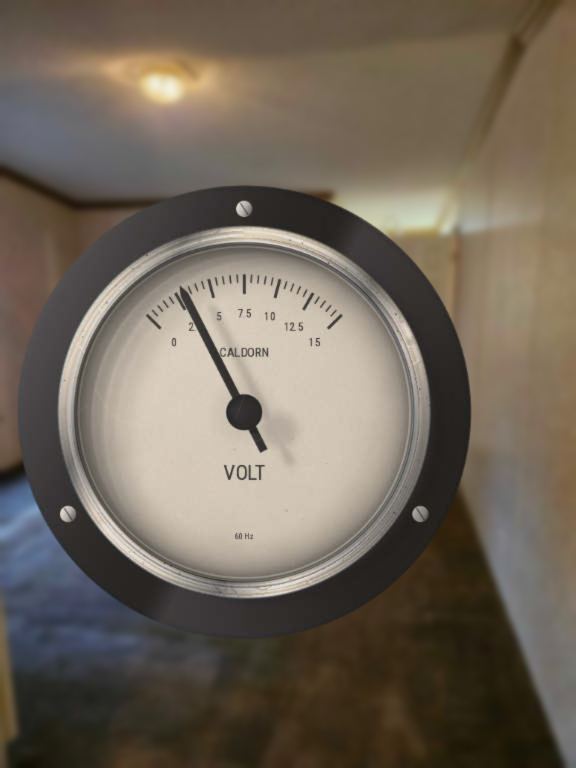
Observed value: 3 V
